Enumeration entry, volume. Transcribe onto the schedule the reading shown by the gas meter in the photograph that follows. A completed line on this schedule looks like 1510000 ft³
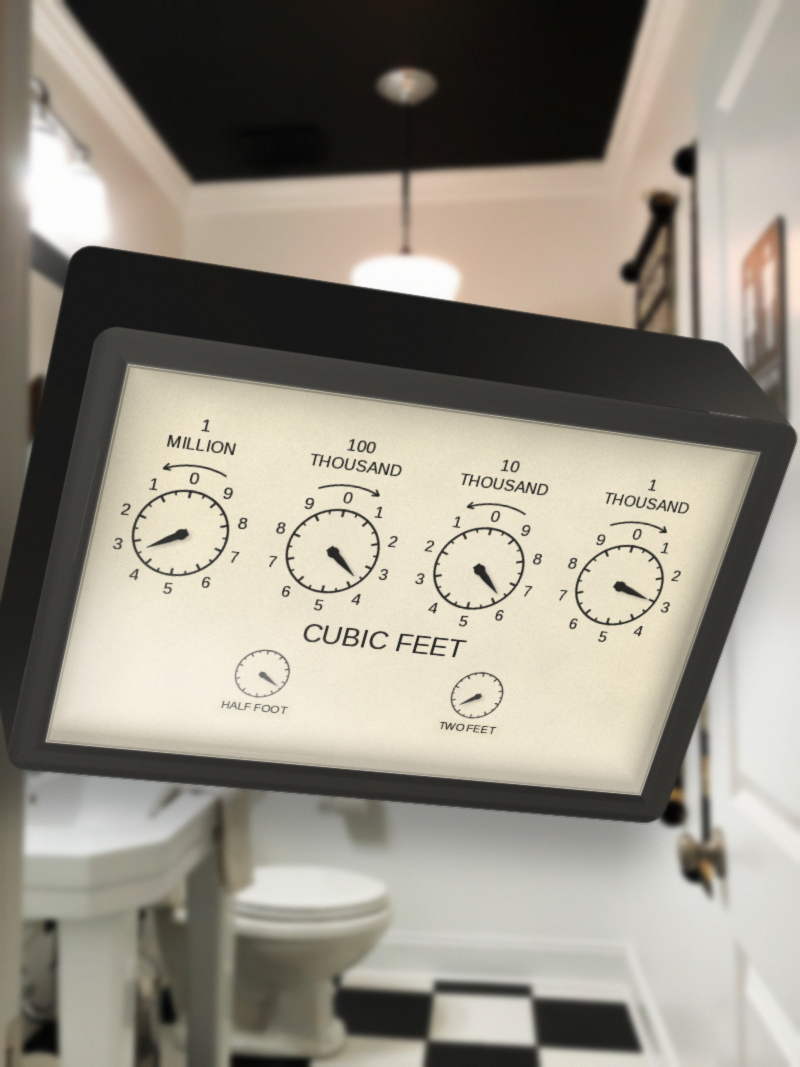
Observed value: 336300 ft³
